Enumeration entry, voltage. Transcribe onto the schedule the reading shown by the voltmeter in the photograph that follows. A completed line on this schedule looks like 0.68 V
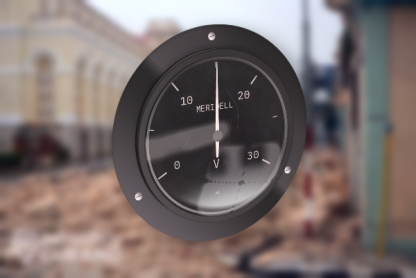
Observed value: 15 V
